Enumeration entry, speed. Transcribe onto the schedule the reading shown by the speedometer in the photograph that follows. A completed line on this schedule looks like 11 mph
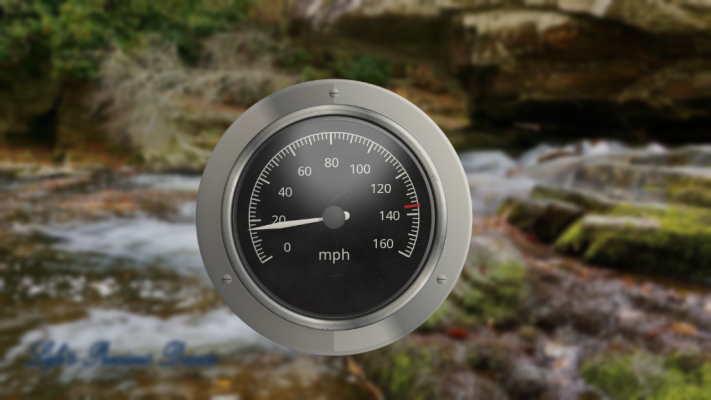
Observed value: 16 mph
